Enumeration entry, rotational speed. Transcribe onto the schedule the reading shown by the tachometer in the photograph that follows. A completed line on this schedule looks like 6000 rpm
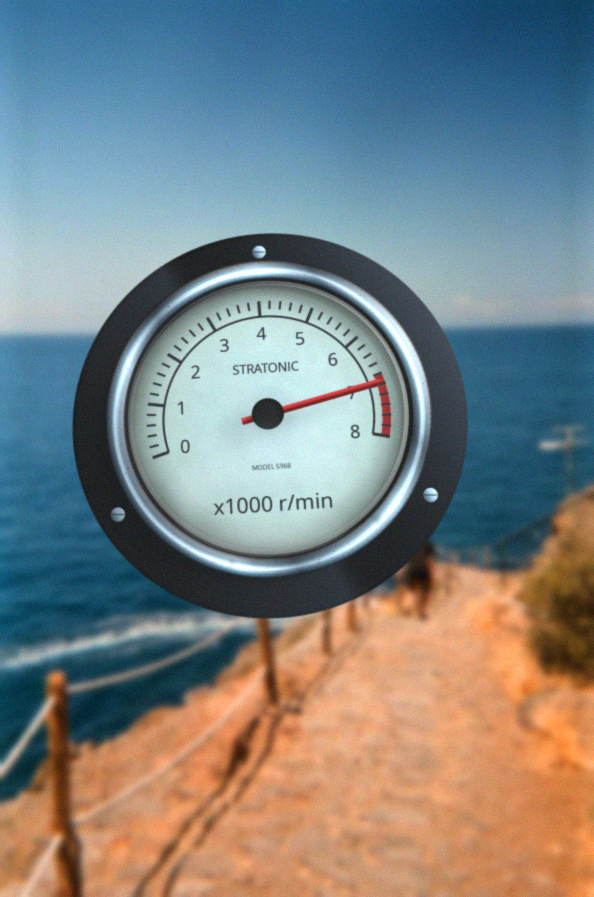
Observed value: 7000 rpm
